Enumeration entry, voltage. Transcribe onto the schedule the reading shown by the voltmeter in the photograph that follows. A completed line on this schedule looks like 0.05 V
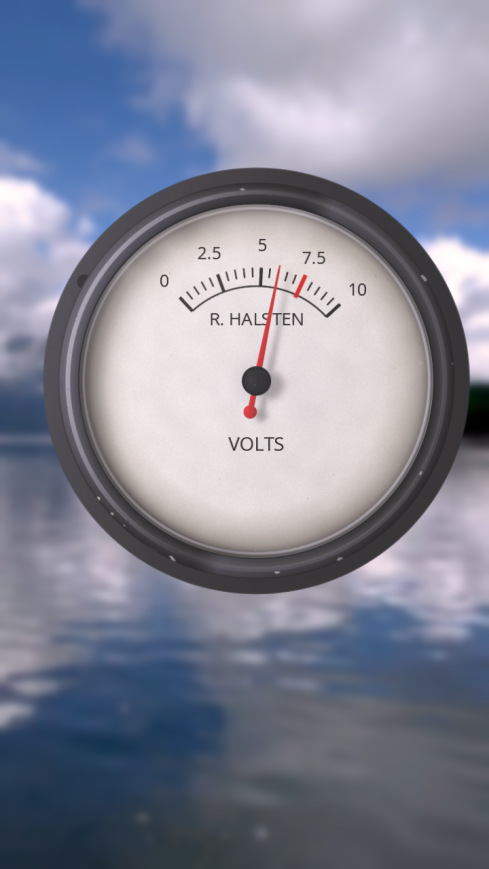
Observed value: 6 V
